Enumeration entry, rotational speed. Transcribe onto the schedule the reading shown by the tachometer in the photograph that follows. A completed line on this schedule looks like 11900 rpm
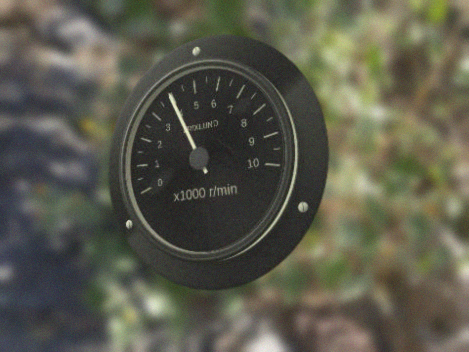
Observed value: 4000 rpm
